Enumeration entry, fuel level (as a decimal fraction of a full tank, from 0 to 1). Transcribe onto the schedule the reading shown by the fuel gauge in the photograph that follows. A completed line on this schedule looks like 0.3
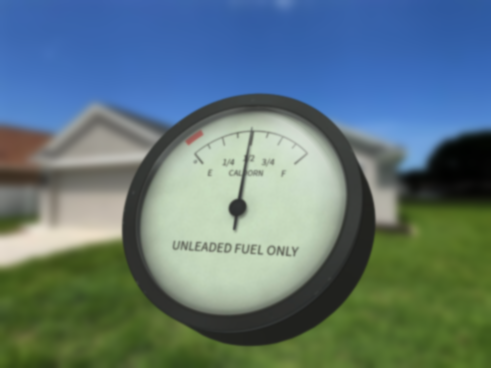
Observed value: 0.5
